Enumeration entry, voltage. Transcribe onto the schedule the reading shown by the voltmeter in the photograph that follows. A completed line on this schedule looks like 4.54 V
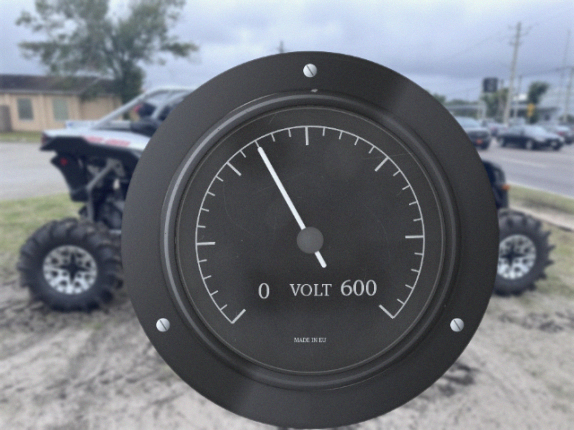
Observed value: 240 V
